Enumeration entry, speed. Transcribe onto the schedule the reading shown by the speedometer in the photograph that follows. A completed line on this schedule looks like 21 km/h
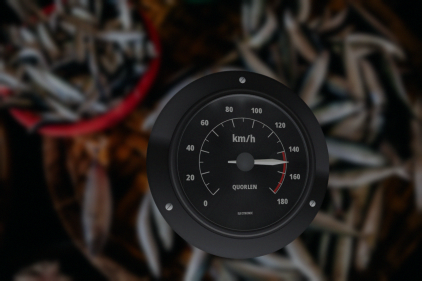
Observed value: 150 km/h
